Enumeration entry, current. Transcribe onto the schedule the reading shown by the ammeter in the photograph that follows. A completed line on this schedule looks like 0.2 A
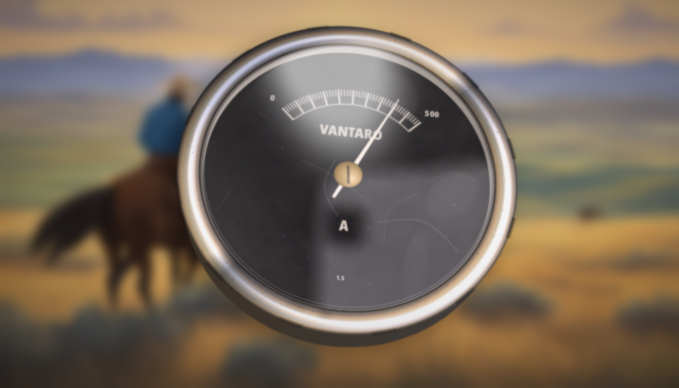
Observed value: 400 A
